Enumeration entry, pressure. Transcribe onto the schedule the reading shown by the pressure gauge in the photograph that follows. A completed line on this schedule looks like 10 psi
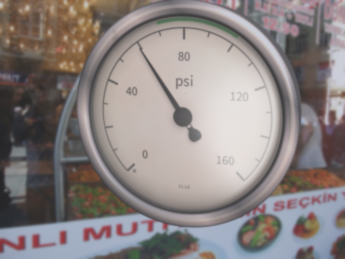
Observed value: 60 psi
